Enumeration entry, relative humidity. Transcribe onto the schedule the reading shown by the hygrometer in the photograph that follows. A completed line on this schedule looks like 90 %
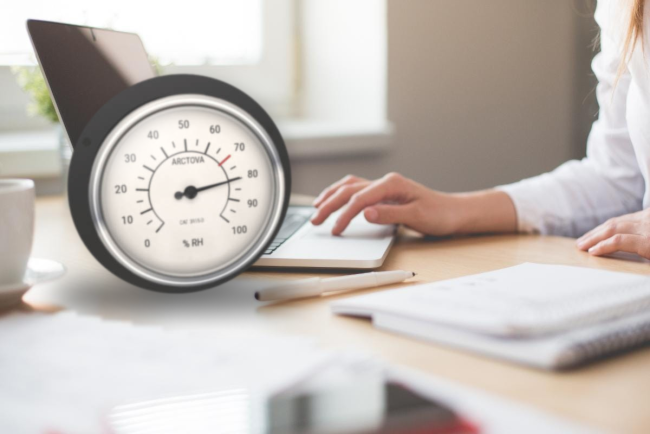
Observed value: 80 %
